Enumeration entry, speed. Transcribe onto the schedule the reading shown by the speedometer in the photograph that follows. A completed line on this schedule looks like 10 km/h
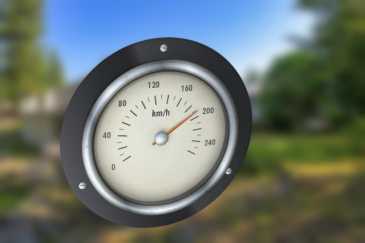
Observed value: 190 km/h
